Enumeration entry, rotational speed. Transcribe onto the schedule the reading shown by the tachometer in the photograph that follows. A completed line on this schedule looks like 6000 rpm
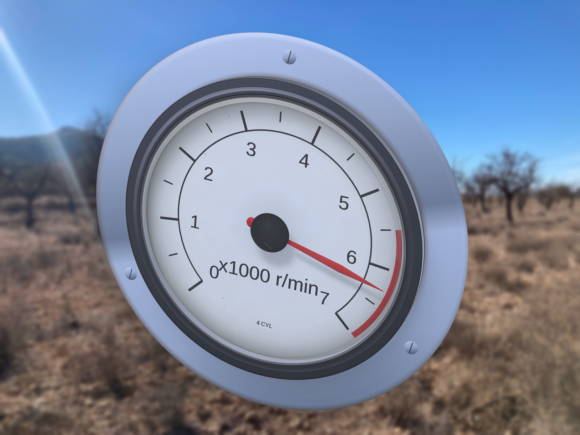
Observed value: 6250 rpm
